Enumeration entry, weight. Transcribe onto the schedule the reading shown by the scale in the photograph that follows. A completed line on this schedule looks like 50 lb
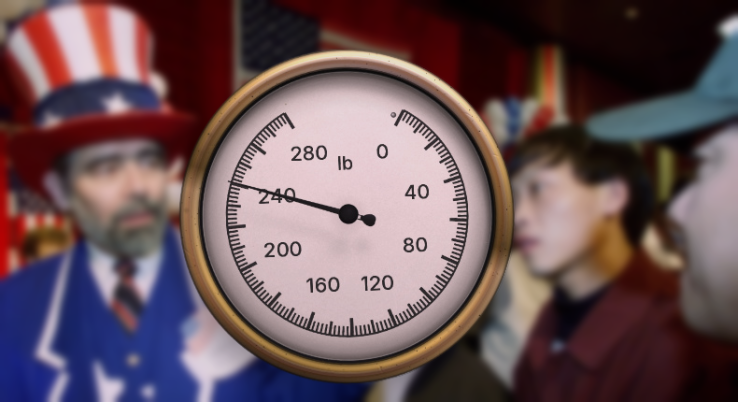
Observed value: 240 lb
